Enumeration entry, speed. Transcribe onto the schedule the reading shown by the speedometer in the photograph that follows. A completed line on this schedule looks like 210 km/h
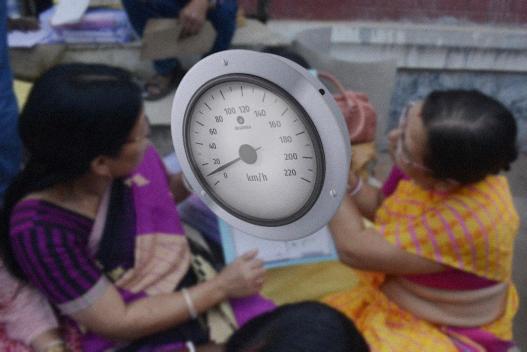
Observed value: 10 km/h
